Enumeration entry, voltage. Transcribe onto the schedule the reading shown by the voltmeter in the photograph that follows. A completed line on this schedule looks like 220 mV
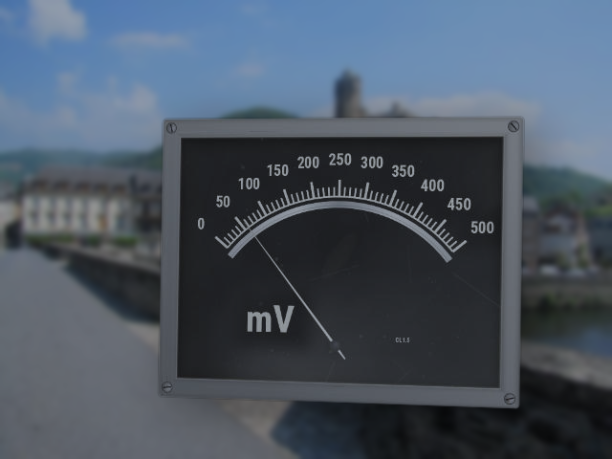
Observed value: 60 mV
